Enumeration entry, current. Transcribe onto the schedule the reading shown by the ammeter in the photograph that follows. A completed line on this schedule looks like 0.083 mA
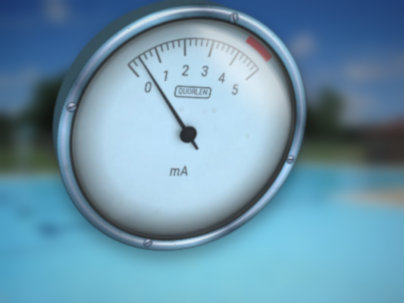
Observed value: 0.4 mA
